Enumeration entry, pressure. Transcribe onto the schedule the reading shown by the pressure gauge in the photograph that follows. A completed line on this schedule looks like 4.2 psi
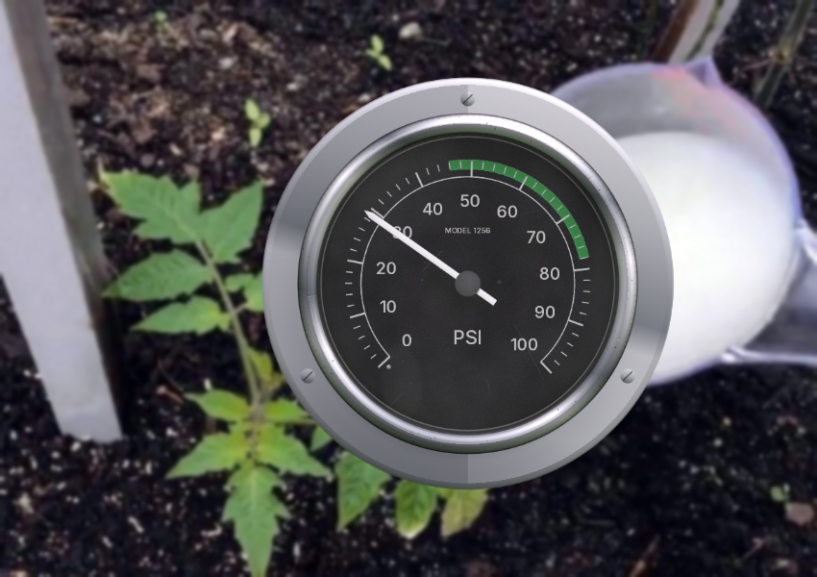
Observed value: 29 psi
